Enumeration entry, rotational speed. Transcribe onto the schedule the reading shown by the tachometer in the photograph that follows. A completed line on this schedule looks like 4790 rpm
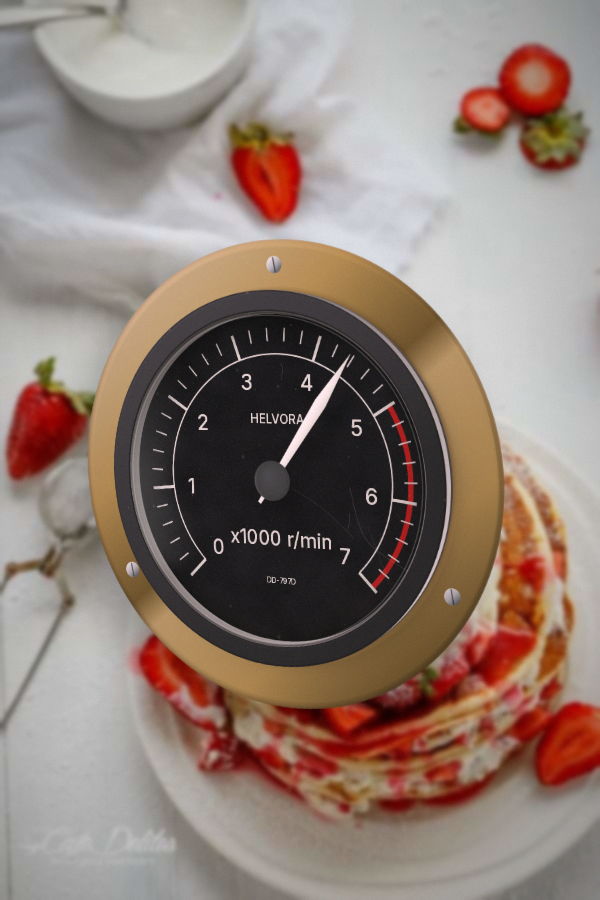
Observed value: 4400 rpm
